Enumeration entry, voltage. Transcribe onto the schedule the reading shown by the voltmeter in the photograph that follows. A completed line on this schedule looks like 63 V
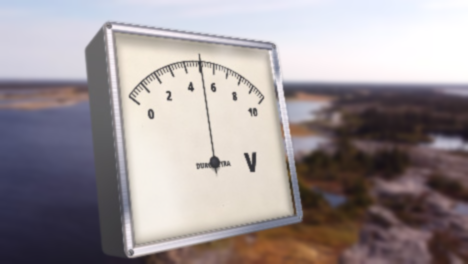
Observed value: 5 V
